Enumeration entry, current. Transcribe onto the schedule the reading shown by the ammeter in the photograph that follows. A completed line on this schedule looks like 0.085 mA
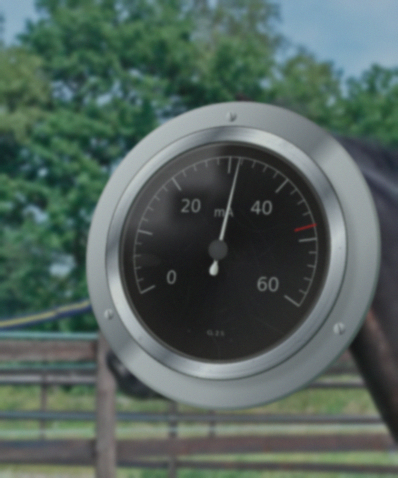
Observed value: 32 mA
